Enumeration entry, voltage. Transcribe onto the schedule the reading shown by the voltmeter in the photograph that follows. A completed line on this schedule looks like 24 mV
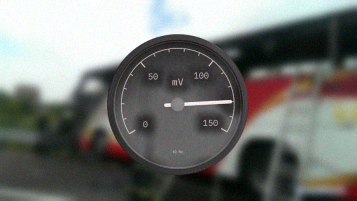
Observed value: 130 mV
